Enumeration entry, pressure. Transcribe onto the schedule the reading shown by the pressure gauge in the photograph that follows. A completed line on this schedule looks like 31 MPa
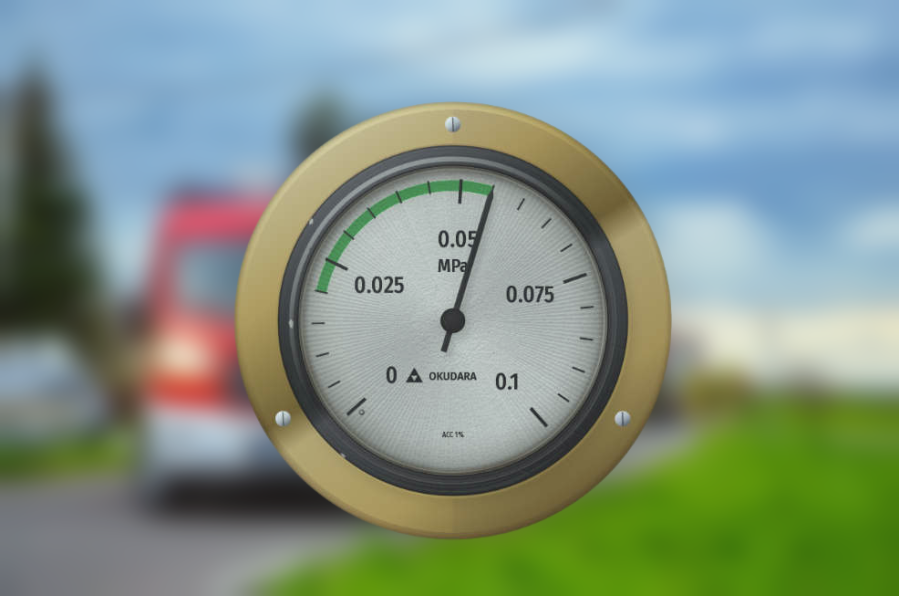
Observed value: 0.055 MPa
